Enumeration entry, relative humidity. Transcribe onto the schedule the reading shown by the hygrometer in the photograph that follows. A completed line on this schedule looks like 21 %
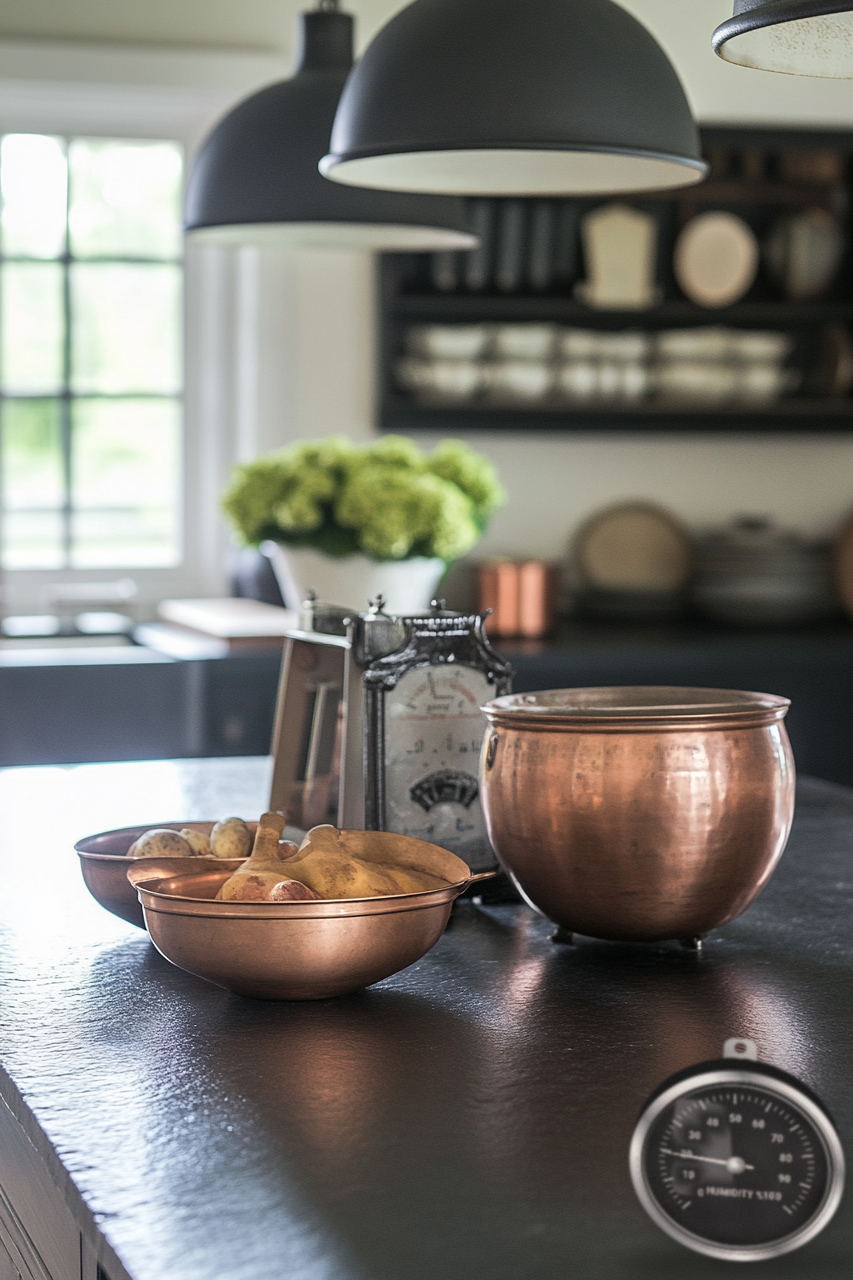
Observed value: 20 %
